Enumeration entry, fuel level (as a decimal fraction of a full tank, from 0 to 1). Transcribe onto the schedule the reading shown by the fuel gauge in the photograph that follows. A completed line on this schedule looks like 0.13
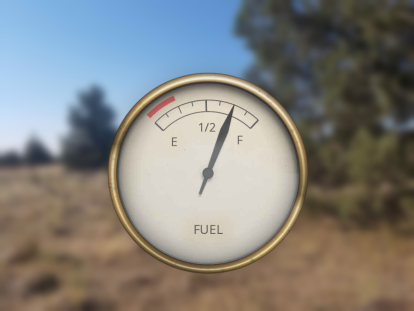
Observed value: 0.75
